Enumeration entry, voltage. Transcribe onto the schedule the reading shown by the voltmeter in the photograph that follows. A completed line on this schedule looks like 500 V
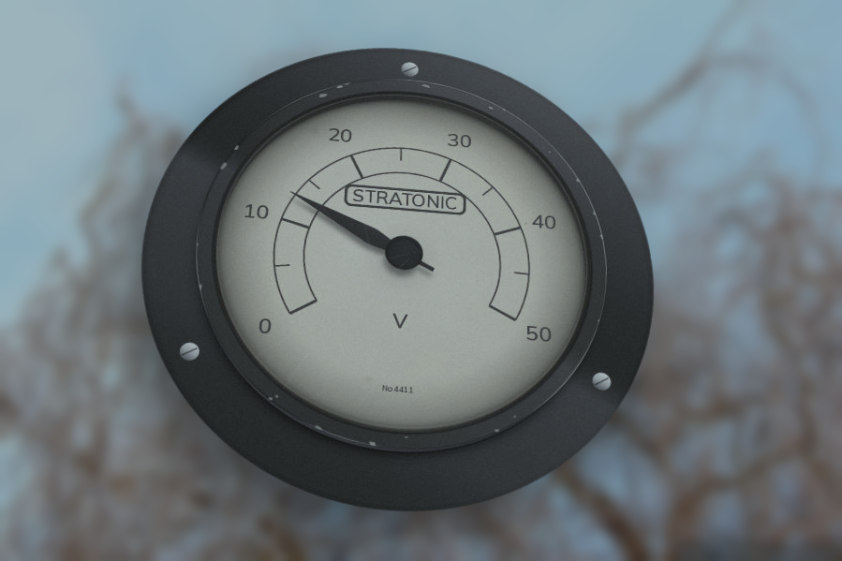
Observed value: 12.5 V
